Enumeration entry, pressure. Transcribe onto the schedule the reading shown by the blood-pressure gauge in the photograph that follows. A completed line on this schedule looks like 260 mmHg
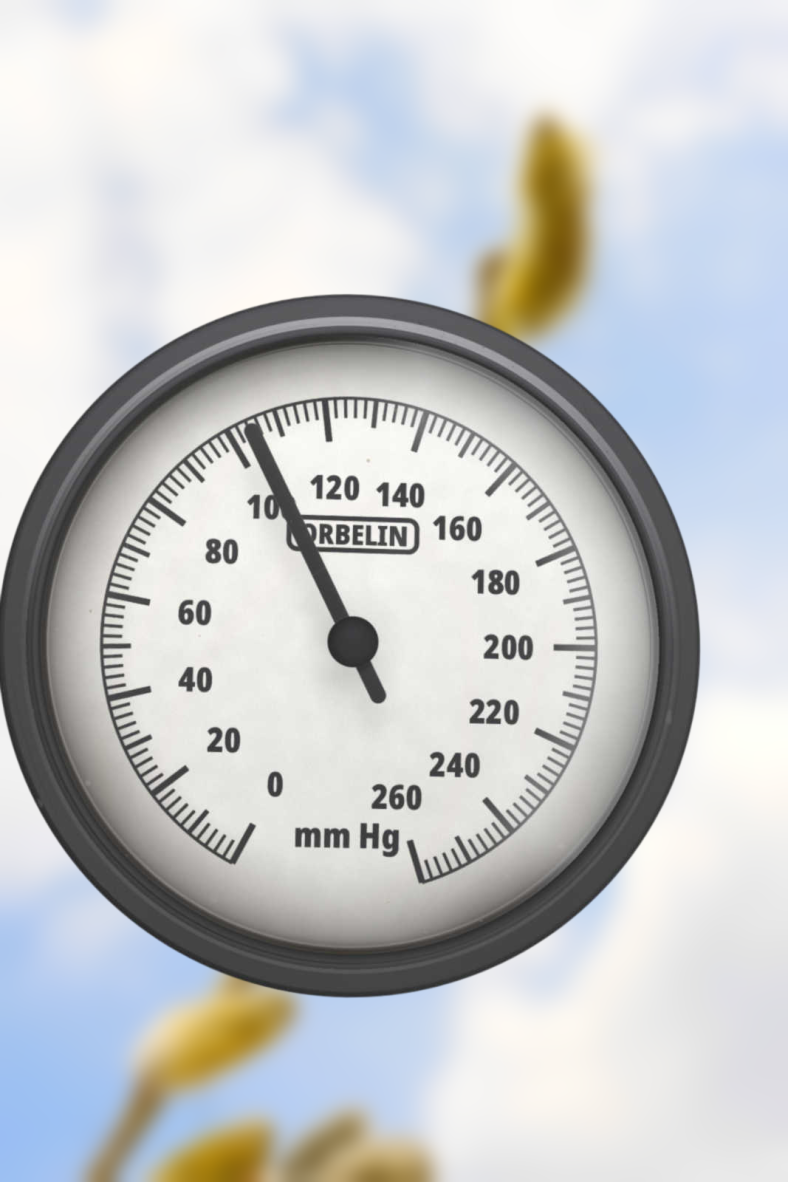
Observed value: 104 mmHg
